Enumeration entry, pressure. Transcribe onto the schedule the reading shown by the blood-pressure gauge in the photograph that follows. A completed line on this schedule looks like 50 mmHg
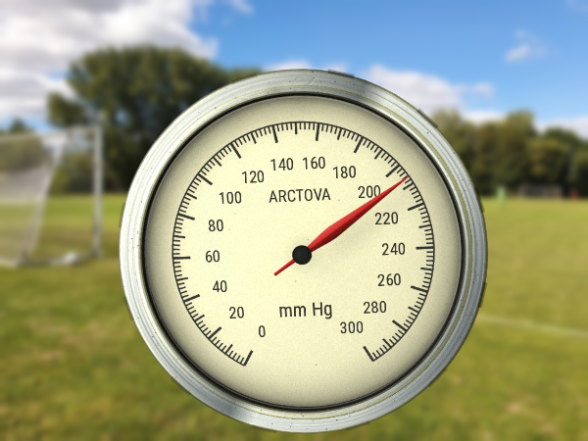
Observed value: 206 mmHg
